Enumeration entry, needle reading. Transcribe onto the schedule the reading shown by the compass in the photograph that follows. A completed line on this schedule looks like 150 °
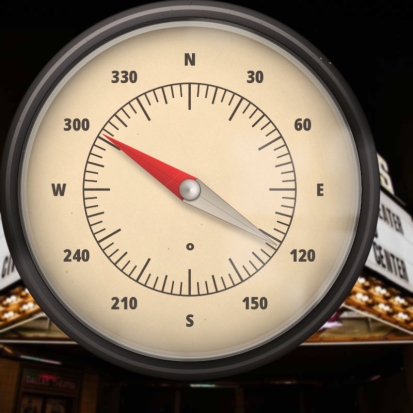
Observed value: 302.5 °
